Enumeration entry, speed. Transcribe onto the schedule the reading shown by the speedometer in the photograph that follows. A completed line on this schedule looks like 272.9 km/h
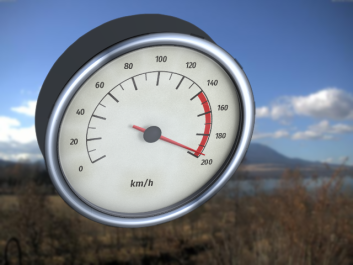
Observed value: 195 km/h
